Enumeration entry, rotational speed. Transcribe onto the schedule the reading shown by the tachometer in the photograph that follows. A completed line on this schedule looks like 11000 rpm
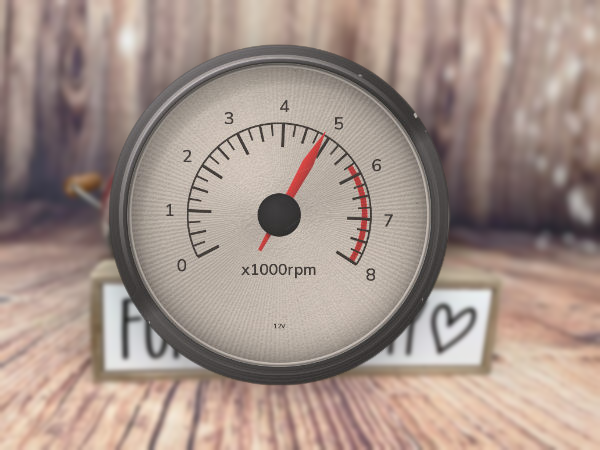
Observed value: 4875 rpm
